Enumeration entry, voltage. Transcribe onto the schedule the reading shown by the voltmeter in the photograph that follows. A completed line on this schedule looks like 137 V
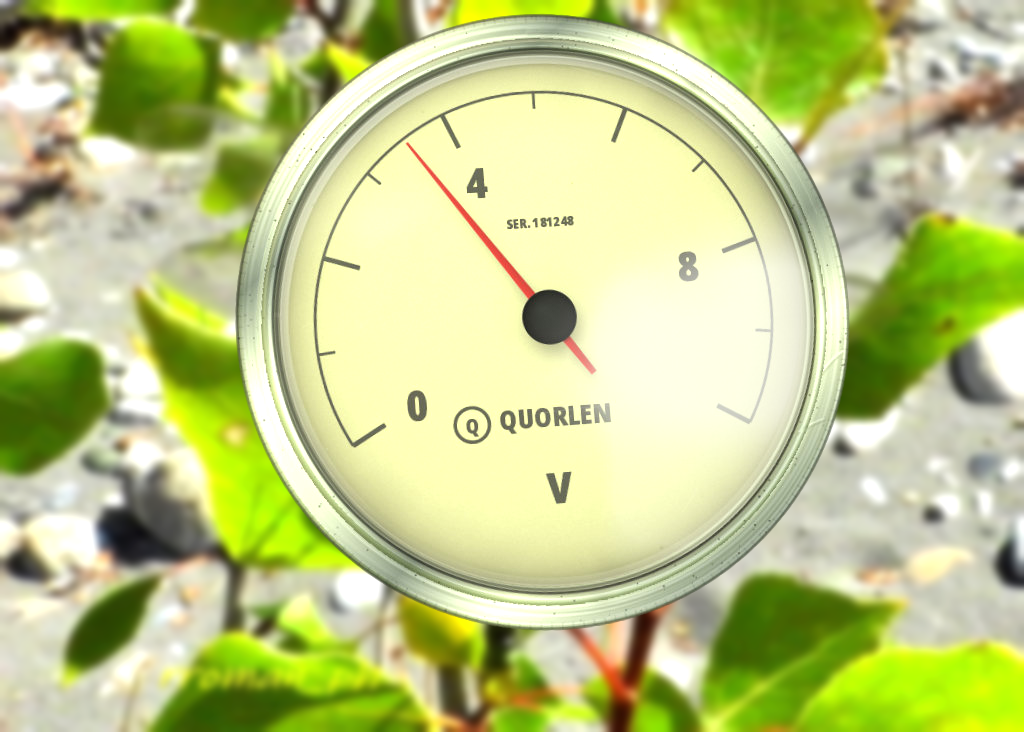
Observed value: 3.5 V
